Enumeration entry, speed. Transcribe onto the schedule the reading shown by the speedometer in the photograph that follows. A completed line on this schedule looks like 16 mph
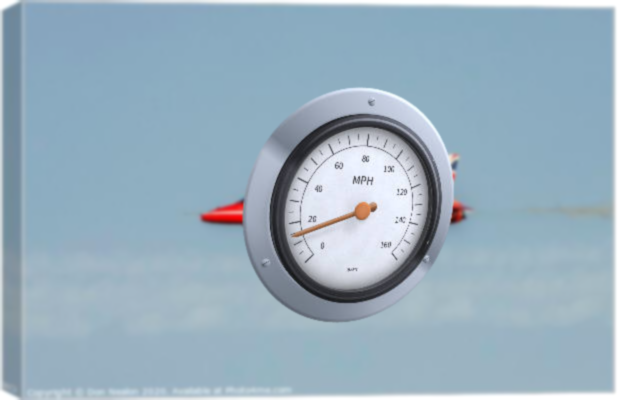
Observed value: 15 mph
